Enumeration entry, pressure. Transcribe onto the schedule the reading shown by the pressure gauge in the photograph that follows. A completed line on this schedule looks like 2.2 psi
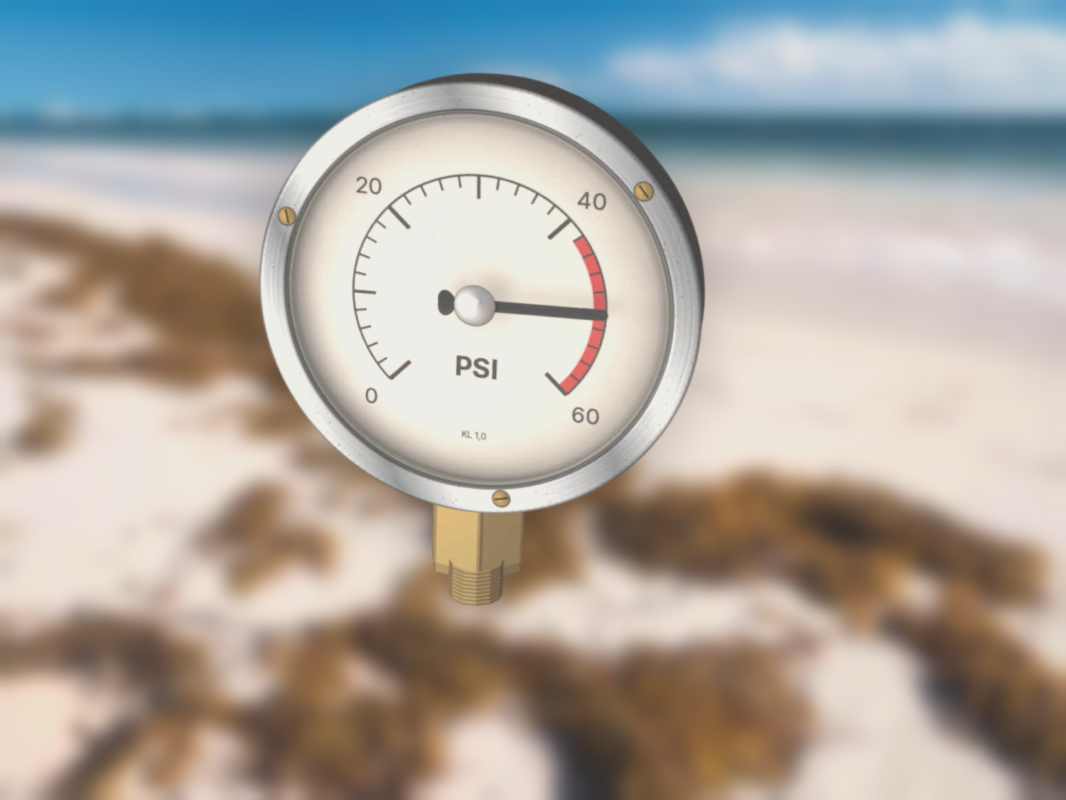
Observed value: 50 psi
